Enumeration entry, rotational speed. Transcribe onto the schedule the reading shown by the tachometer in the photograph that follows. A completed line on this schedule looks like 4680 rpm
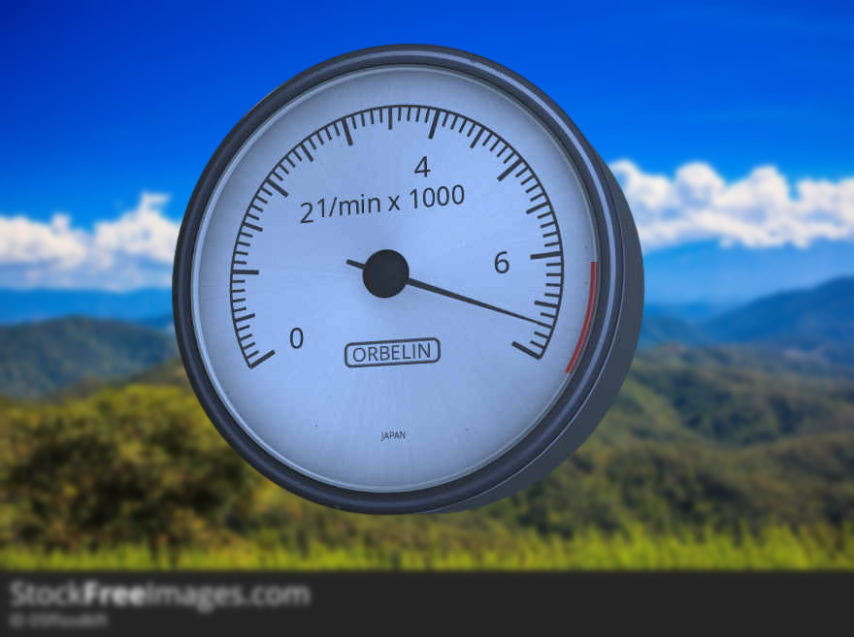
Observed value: 6700 rpm
